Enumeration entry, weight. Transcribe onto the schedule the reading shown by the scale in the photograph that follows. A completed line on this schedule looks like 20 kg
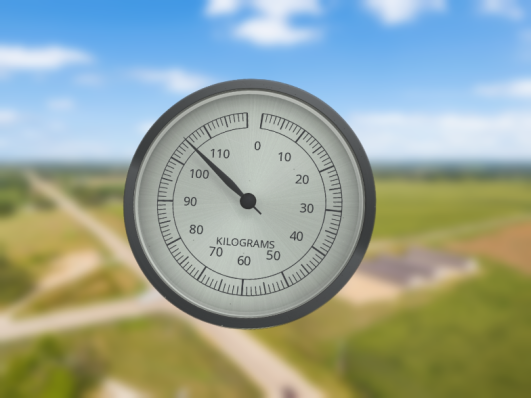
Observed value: 105 kg
